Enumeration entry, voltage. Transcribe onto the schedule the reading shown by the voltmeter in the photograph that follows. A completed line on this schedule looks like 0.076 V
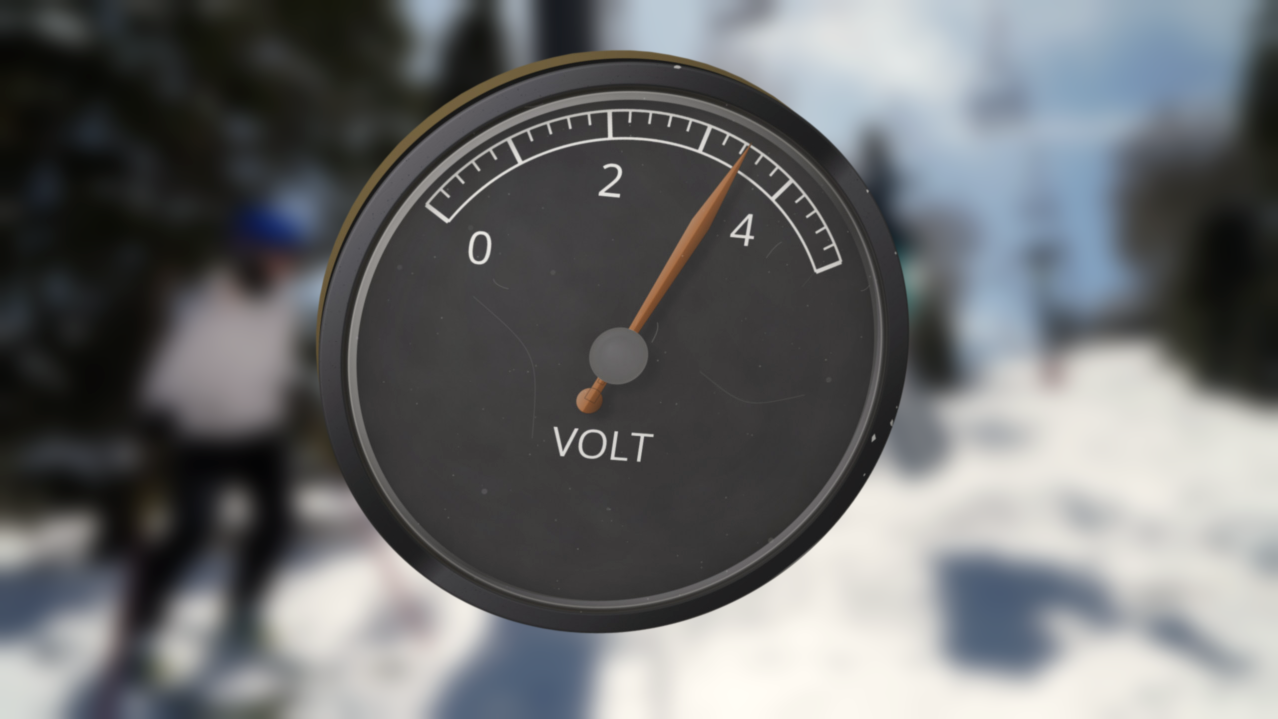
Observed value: 3.4 V
